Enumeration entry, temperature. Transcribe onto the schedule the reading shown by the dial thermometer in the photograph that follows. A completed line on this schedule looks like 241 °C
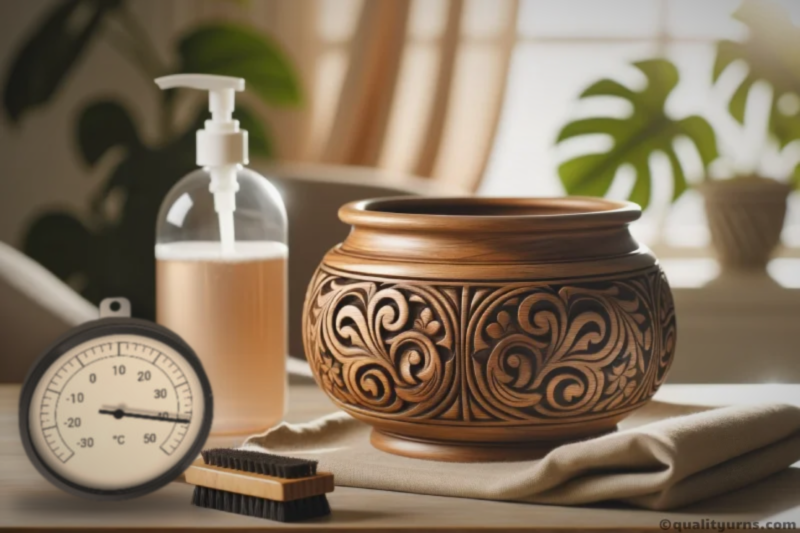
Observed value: 40 °C
